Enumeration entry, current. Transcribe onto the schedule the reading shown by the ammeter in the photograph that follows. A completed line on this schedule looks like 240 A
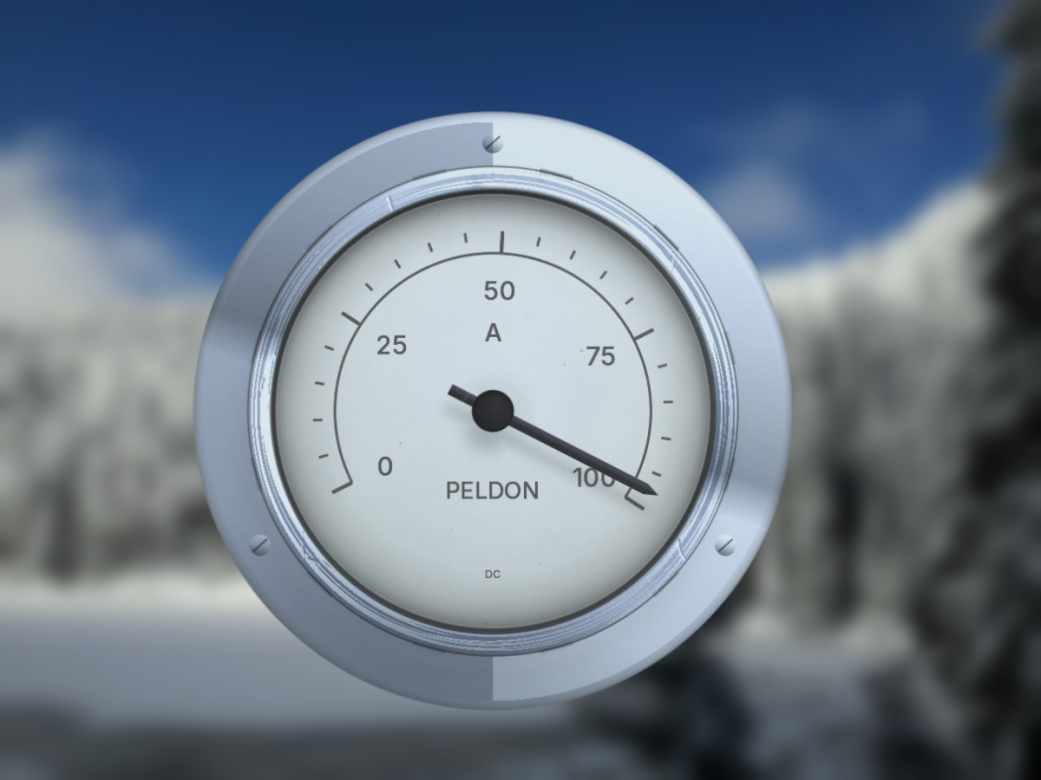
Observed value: 97.5 A
